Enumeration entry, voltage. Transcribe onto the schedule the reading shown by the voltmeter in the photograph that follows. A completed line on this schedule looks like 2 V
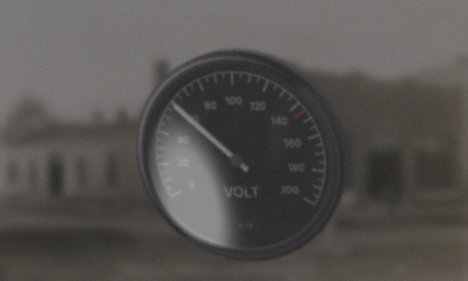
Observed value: 60 V
